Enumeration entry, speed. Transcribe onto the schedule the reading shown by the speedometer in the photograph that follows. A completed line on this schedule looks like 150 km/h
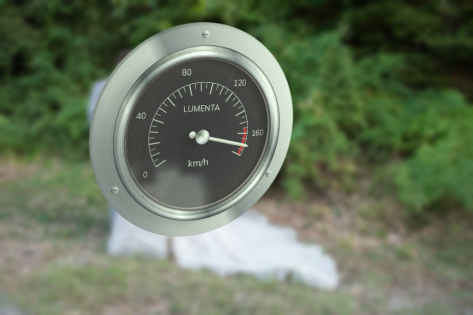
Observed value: 170 km/h
